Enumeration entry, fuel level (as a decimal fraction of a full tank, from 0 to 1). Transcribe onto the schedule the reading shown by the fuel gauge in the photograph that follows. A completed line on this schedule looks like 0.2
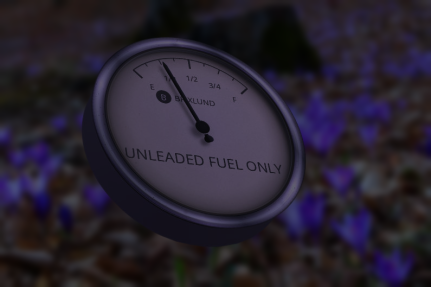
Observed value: 0.25
